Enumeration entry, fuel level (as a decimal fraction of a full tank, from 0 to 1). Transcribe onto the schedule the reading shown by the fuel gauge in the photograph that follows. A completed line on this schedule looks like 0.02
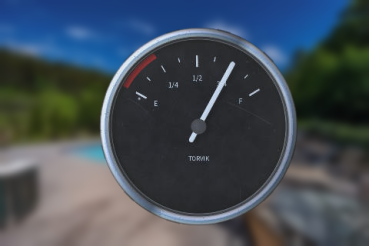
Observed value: 0.75
